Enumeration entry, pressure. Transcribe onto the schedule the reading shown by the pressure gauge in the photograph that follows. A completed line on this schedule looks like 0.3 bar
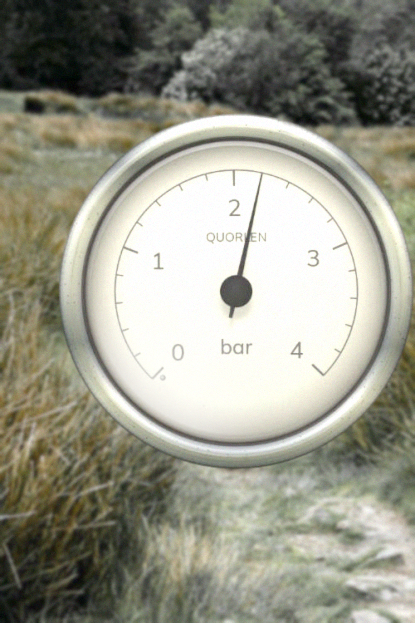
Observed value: 2.2 bar
